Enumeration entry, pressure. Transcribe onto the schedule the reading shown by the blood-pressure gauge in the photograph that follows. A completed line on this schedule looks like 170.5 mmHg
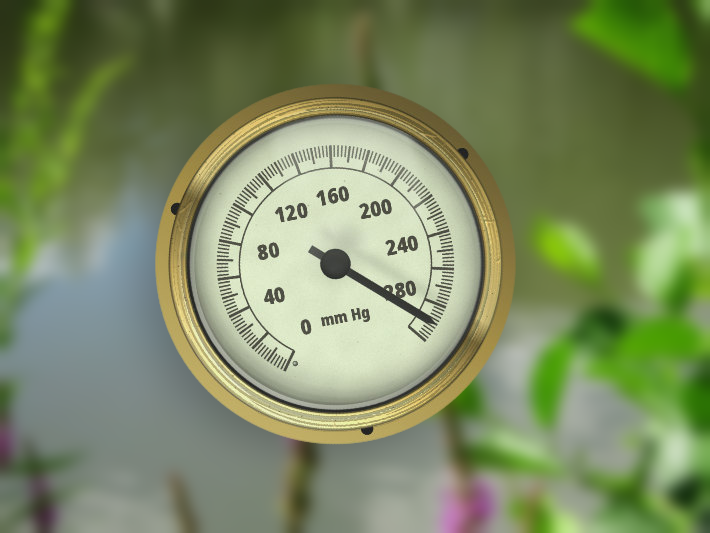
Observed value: 290 mmHg
